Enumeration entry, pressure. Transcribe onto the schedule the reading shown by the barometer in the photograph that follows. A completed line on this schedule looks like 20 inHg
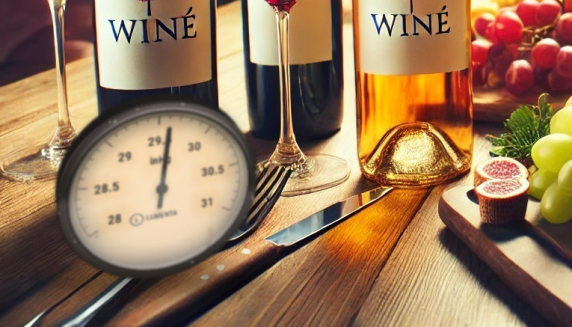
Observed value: 29.6 inHg
